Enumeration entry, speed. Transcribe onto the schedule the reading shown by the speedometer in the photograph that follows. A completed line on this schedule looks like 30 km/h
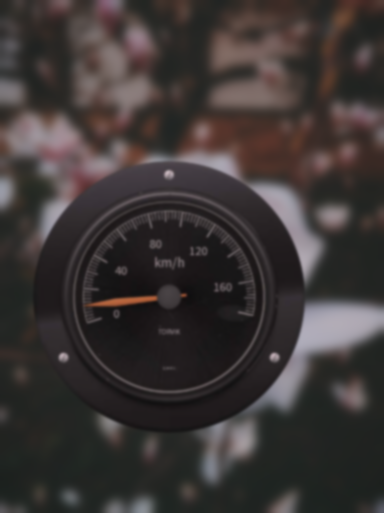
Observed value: 10 km/h
